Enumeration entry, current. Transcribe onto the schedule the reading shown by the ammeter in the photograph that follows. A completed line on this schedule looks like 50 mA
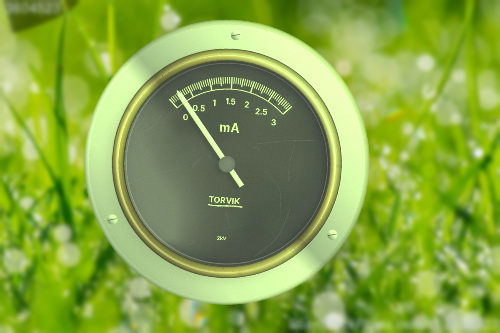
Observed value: 0.25 mA
